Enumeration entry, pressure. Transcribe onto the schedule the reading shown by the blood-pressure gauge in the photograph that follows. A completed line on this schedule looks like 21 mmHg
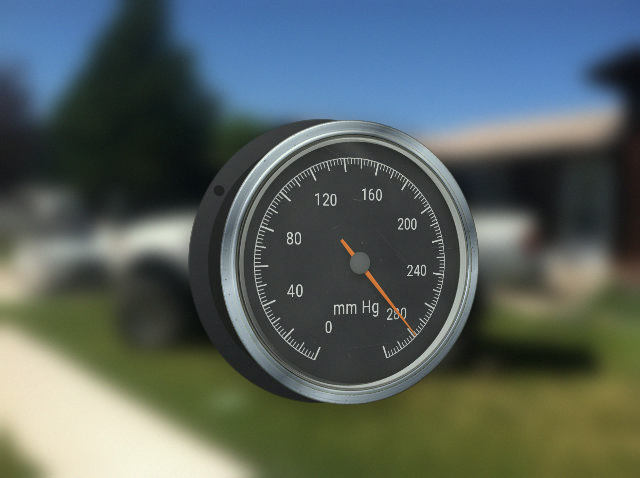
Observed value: 280 mmHg
